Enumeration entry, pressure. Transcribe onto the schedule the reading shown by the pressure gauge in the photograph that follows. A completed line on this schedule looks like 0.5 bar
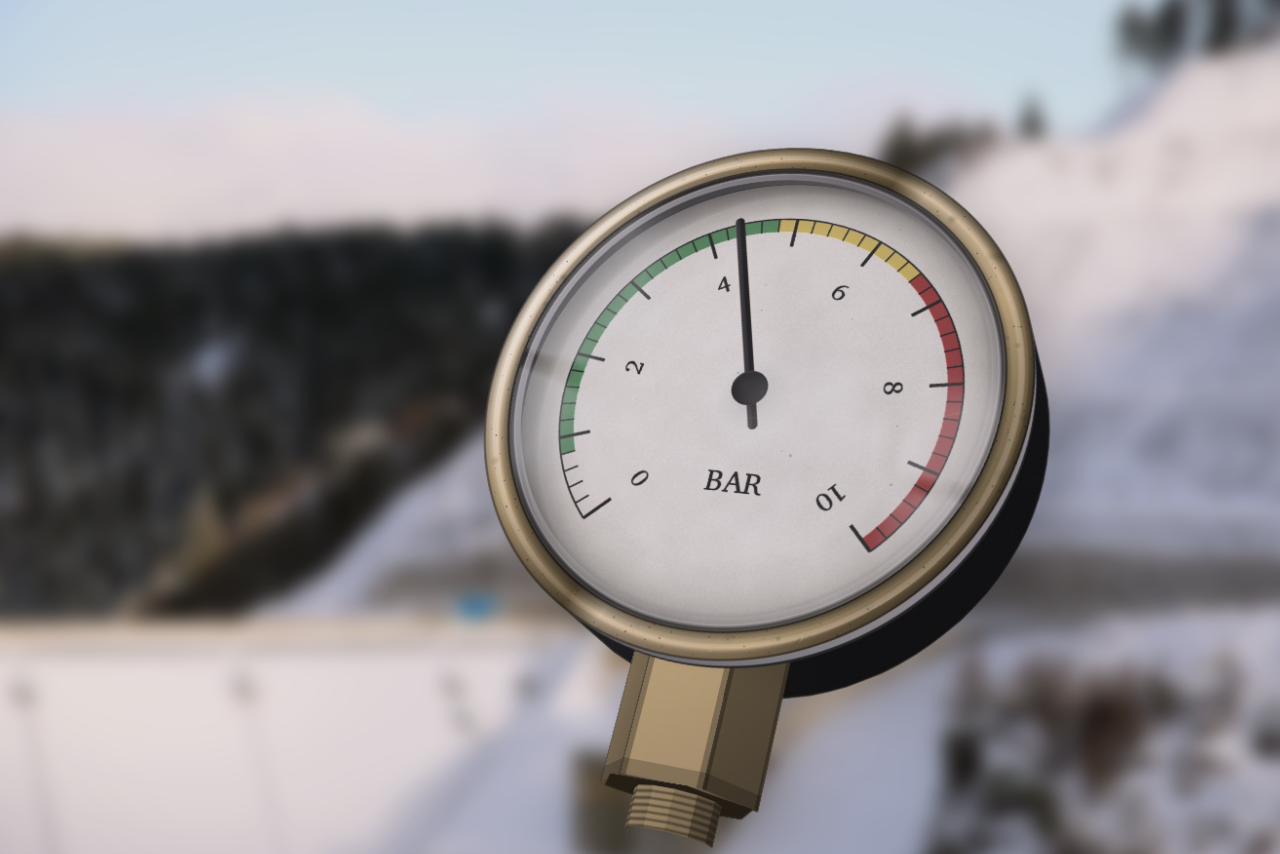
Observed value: 4.4 bar
